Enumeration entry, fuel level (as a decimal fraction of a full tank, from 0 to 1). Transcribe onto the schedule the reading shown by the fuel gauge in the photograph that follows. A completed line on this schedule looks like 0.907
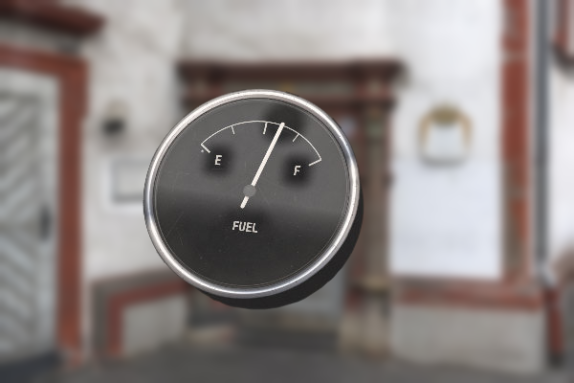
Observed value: 0.625
